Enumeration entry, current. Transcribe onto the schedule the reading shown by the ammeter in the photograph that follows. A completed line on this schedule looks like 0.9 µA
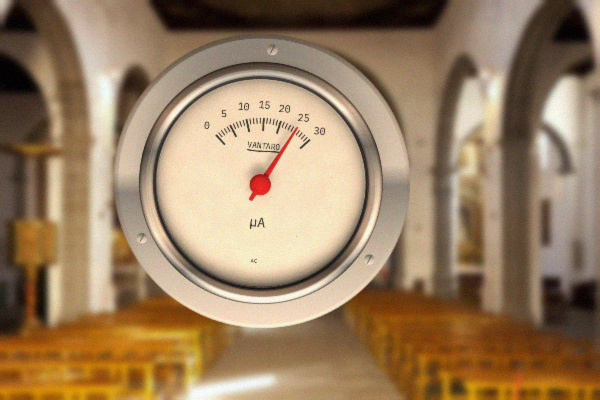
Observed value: 25 µA
